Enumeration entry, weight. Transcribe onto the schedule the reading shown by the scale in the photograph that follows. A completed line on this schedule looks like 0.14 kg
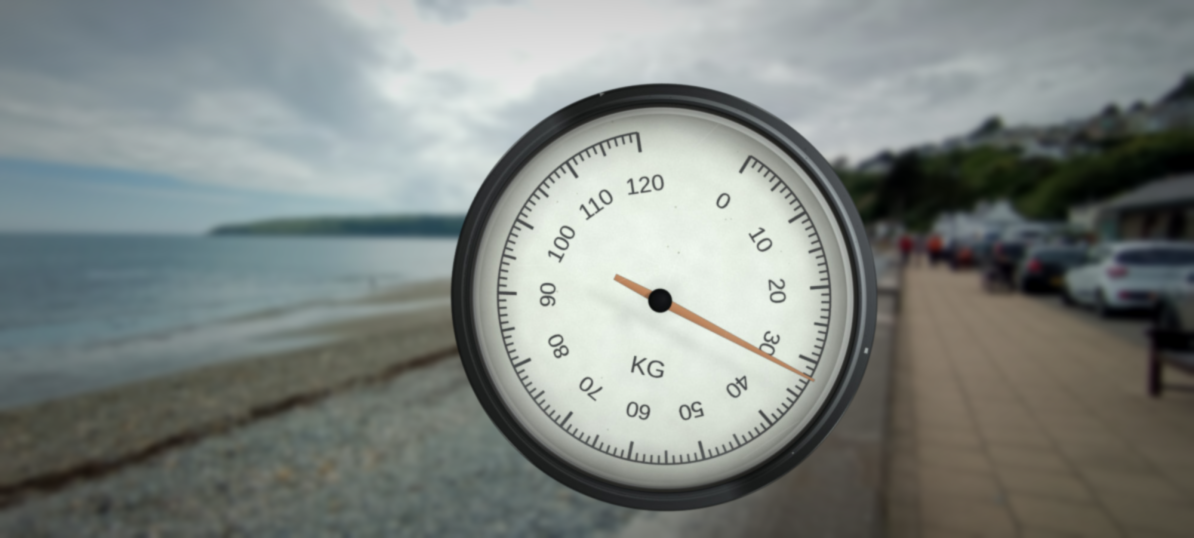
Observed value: 32 kg
